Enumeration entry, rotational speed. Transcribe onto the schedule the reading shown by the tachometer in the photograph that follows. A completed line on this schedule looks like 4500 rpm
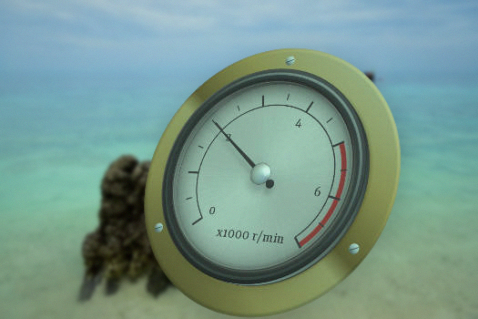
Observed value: 2000 rpm
